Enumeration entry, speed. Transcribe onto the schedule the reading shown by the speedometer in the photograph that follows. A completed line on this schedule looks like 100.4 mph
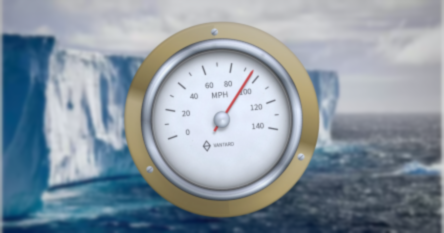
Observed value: 95 mph
